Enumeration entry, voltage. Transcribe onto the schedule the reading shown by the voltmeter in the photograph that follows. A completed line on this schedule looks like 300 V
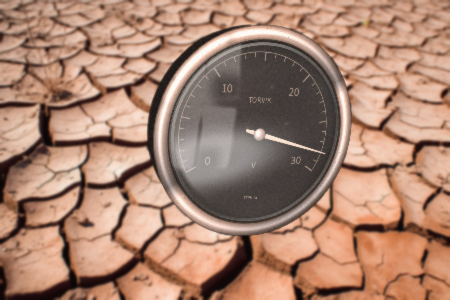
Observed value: 28 V
